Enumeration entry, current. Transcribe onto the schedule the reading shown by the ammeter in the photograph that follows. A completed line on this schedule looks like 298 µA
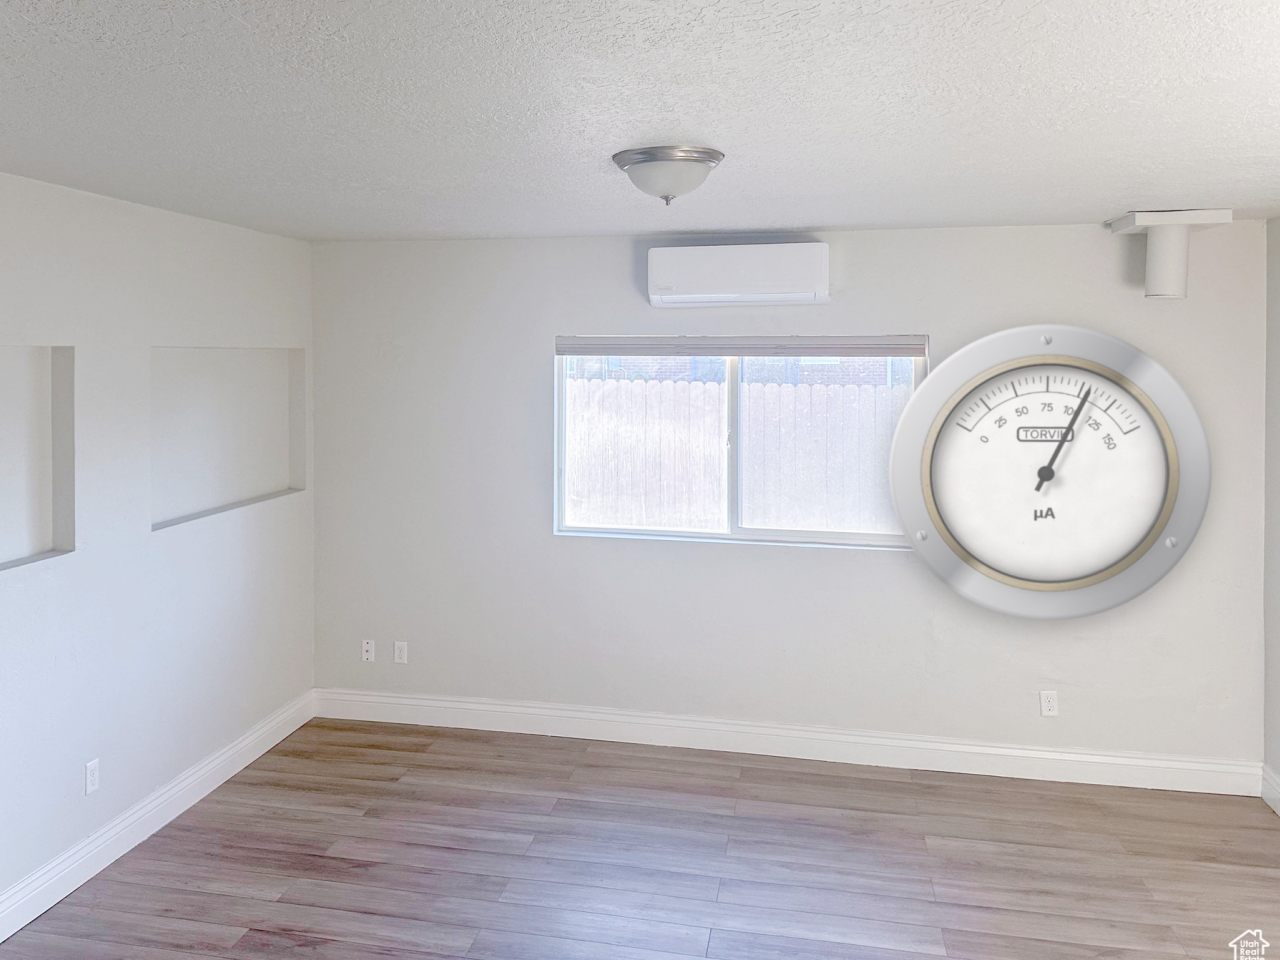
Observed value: 105 µA
